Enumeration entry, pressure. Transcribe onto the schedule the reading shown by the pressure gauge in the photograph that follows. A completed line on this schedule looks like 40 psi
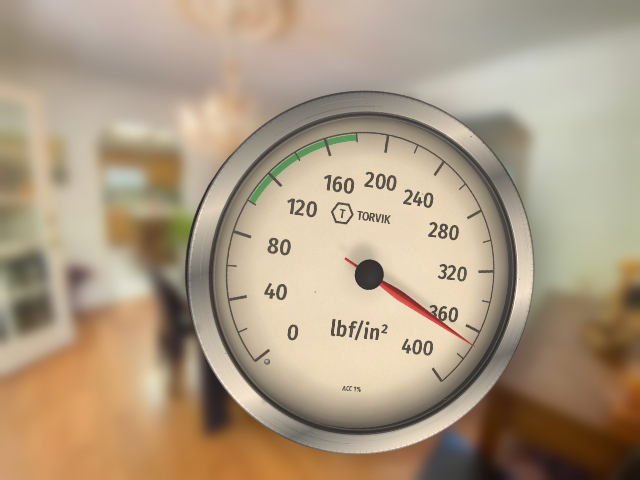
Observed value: 370 psi
